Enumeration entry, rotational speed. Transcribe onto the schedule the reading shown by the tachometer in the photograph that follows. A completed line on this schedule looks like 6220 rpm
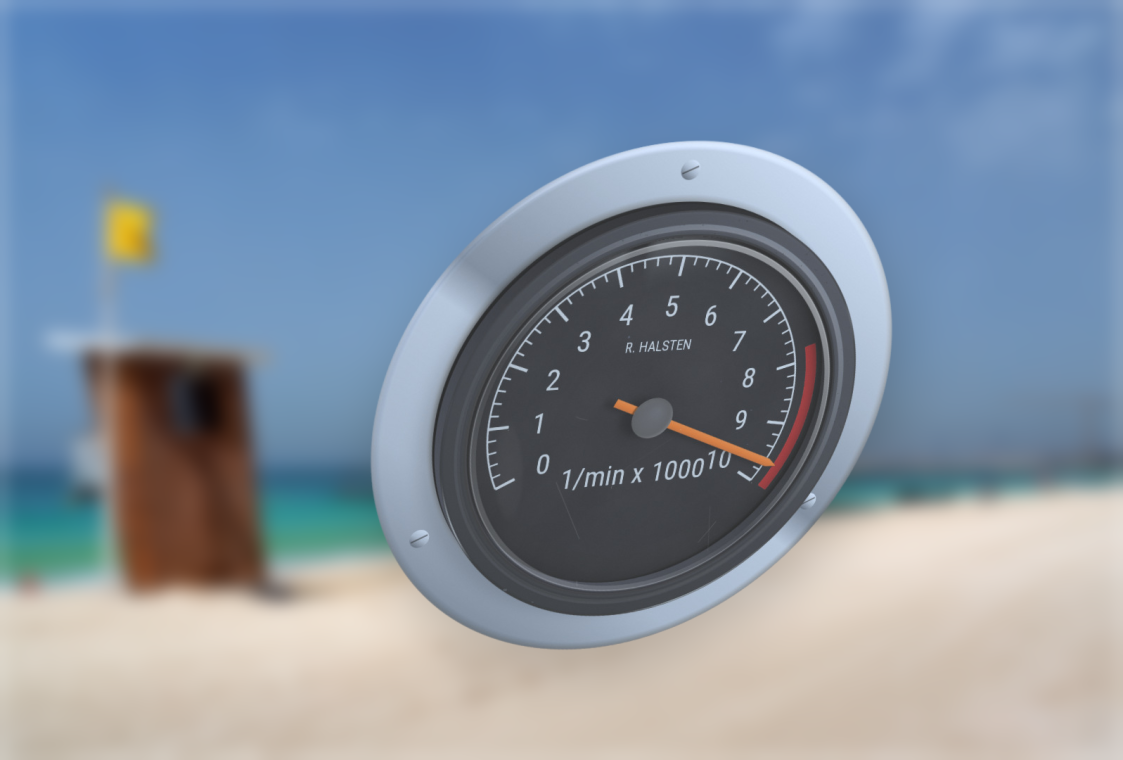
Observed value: 9600 rpm
